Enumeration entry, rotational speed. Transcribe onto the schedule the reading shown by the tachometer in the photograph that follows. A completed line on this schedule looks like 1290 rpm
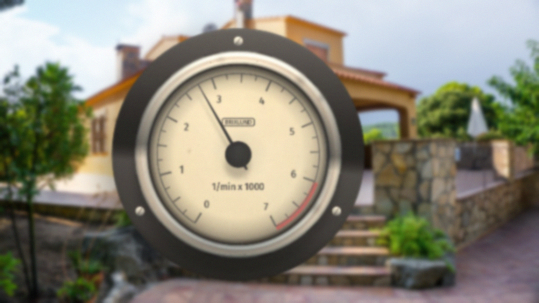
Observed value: 2750 rpm
